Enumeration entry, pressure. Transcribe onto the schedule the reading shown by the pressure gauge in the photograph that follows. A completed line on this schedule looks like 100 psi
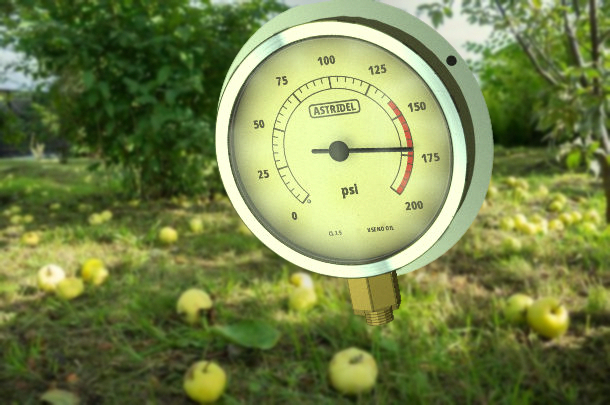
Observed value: 170 psi
